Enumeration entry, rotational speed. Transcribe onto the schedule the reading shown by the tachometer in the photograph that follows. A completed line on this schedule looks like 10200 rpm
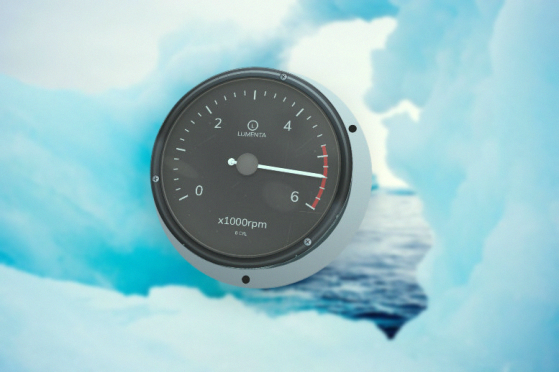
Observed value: 5400 rpm
